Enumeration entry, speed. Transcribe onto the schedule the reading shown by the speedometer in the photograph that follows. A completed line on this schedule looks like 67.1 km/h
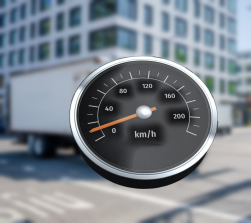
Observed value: 10 km/h
